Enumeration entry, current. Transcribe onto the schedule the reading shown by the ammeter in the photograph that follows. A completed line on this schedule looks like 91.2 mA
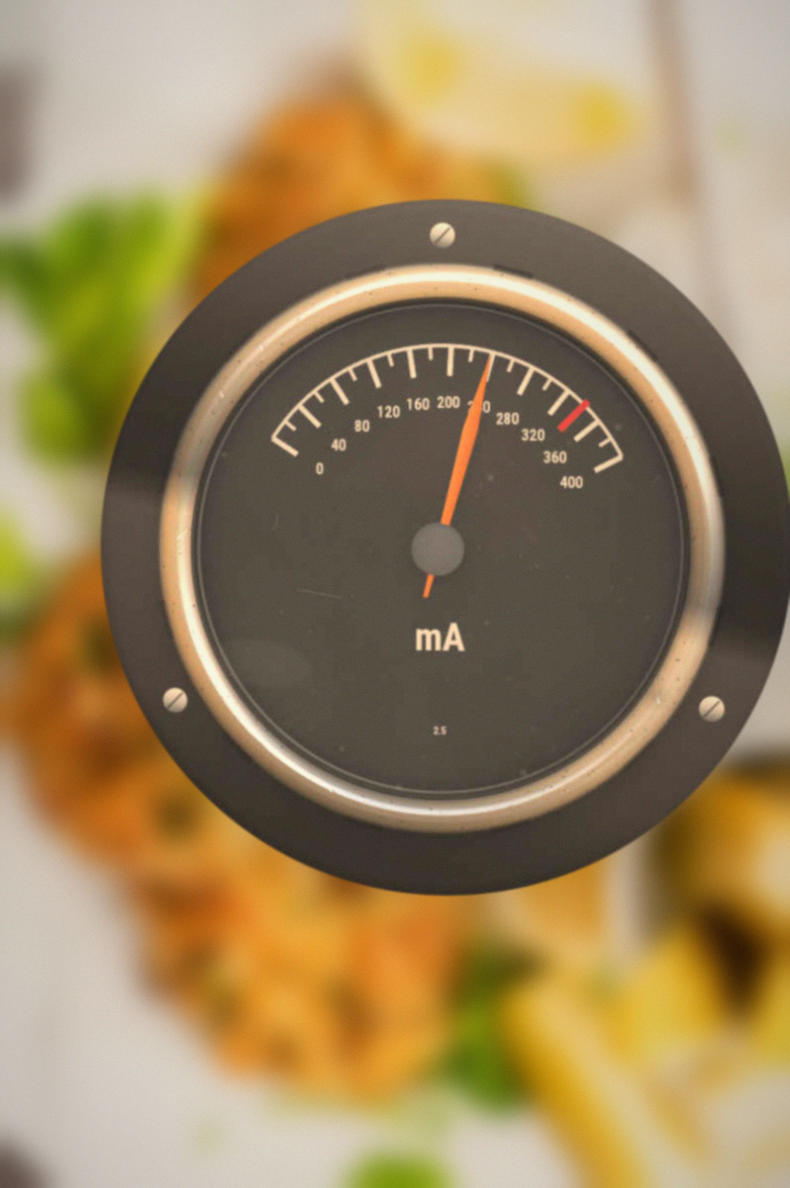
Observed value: 240 mA
